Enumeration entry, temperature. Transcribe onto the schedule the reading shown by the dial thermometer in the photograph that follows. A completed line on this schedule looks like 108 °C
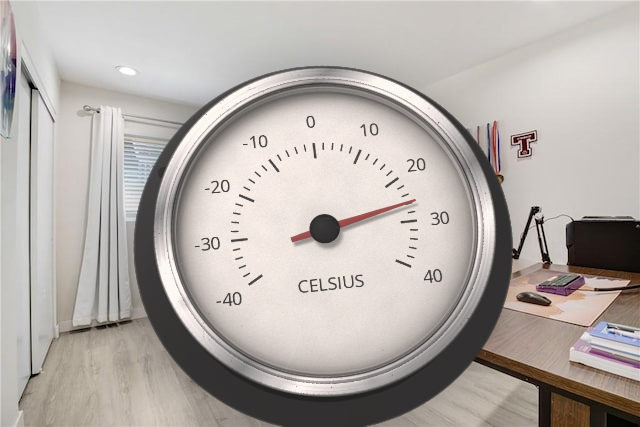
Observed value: 26 °C
